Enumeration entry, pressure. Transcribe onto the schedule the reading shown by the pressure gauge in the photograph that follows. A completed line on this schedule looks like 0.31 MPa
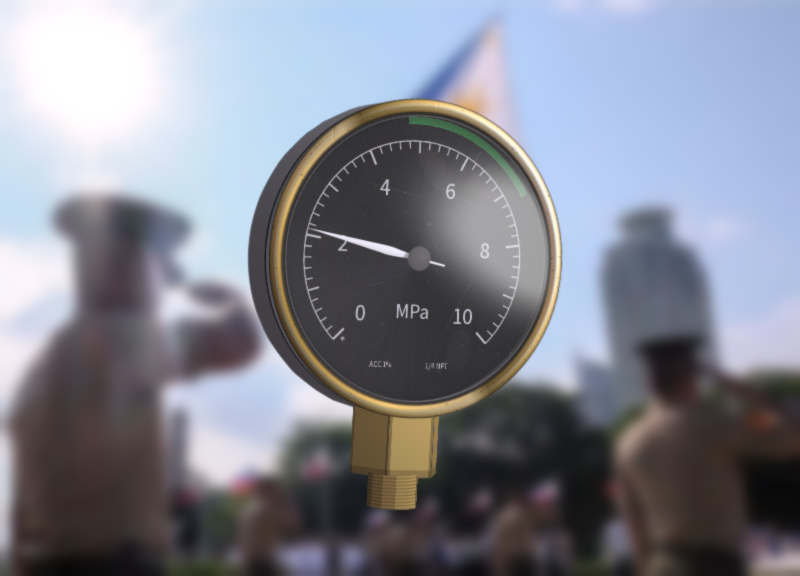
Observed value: 2.1 MPa
